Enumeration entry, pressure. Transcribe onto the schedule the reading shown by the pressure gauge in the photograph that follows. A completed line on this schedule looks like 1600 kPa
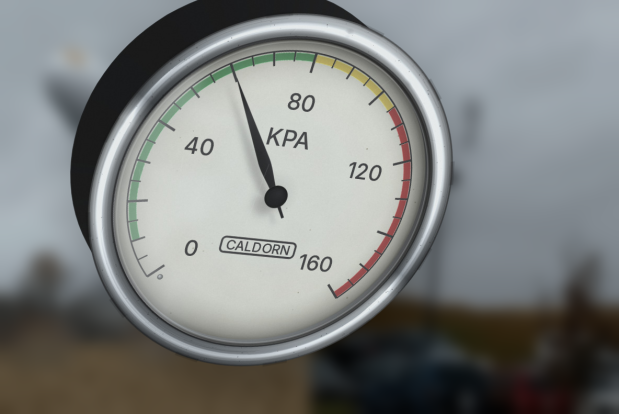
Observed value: 60 kPa
